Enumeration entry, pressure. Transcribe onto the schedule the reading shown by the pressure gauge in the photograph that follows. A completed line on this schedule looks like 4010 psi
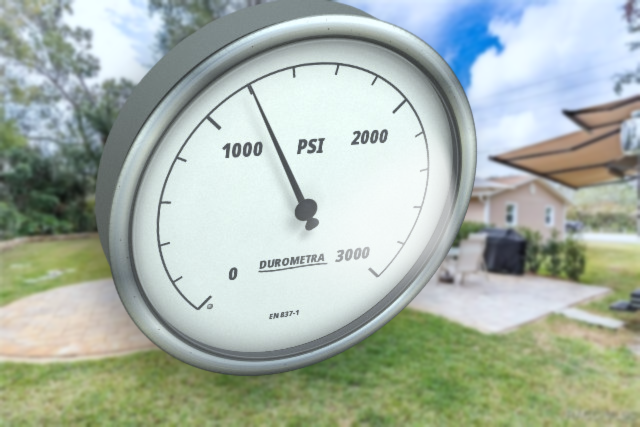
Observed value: 1200 psi
